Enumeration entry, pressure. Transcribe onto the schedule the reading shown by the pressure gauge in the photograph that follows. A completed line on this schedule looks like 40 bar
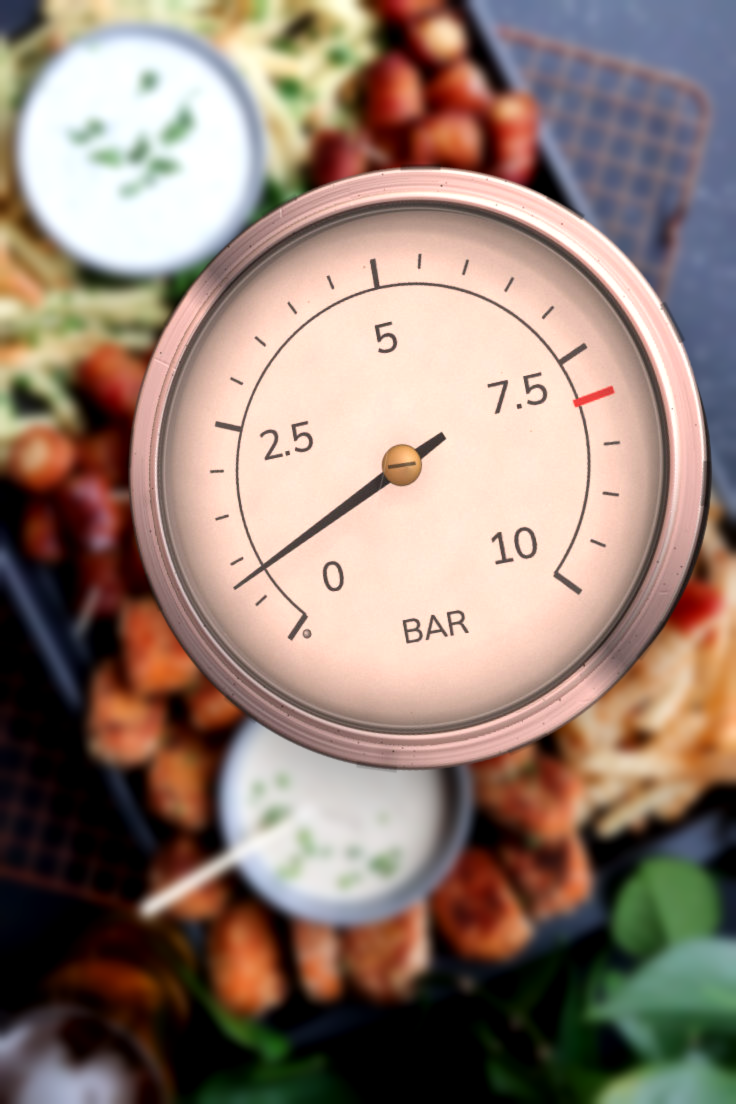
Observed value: 0.75 bar
